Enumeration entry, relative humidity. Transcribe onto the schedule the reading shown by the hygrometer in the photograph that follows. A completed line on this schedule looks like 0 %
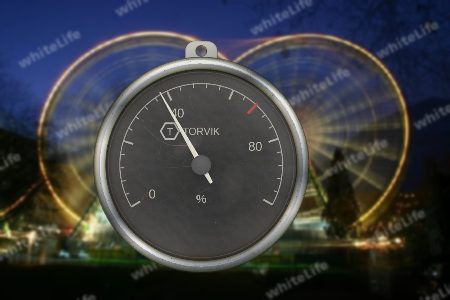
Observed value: 38 %
